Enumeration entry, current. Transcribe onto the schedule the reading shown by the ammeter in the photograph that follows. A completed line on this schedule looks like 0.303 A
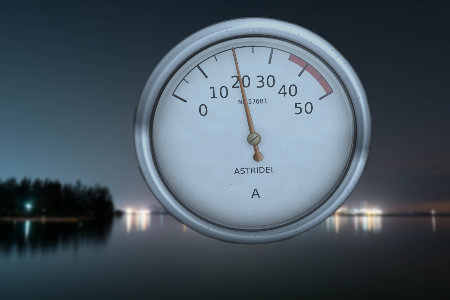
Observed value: 20 A
